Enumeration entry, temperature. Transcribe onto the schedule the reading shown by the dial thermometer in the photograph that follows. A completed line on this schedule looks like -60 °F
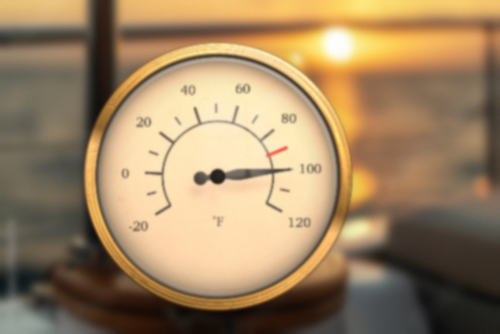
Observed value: 100 °F
